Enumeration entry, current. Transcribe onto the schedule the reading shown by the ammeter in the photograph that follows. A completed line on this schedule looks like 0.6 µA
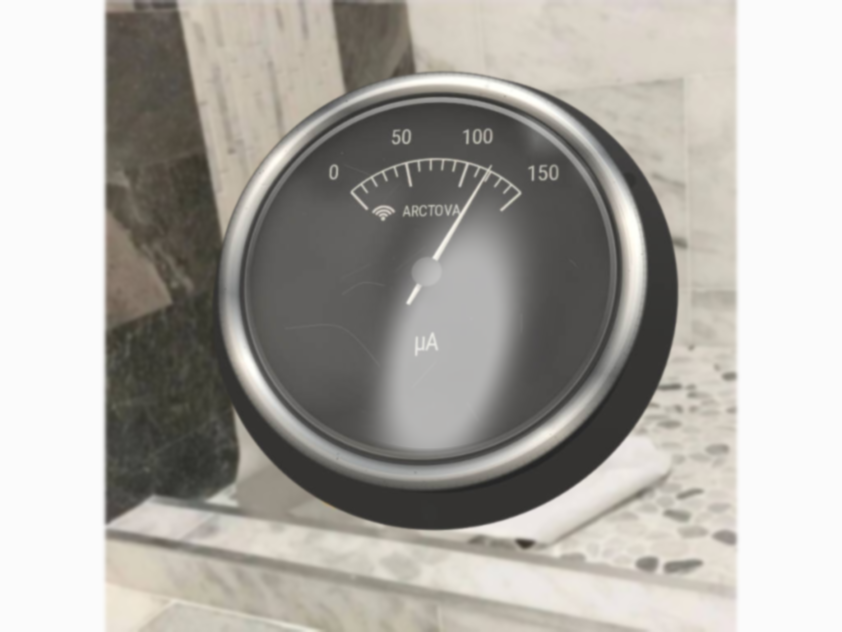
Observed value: 120 µA
